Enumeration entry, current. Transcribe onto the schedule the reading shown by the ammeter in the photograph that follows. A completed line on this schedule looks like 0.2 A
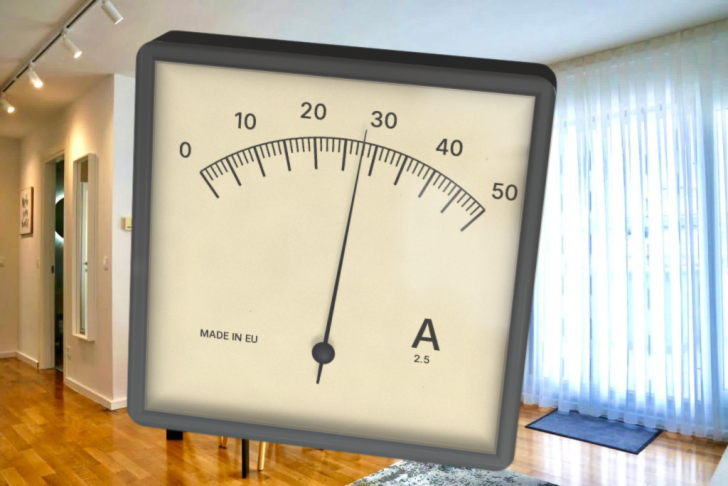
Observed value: 28 A
